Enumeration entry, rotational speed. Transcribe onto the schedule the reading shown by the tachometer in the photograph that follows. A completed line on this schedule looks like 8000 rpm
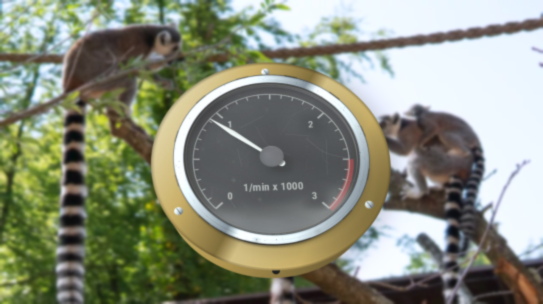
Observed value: 900 rpm
